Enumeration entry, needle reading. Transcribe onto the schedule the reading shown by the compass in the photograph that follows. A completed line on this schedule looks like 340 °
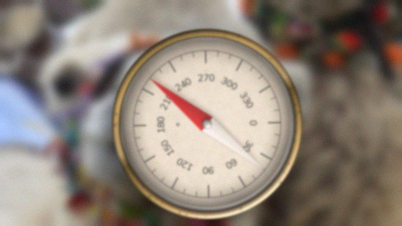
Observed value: 220 °
